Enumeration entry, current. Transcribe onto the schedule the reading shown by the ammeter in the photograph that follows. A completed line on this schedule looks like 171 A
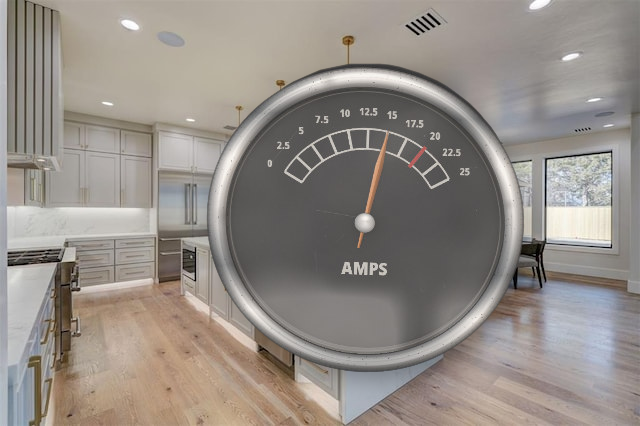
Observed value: 15 A
